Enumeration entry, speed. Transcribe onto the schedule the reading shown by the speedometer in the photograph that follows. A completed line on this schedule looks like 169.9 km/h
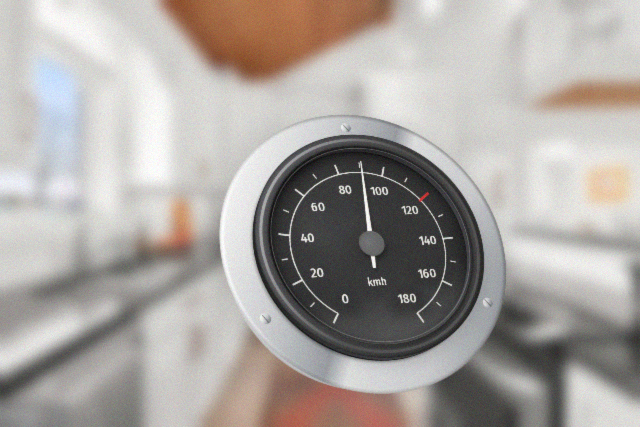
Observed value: 90 km/h
